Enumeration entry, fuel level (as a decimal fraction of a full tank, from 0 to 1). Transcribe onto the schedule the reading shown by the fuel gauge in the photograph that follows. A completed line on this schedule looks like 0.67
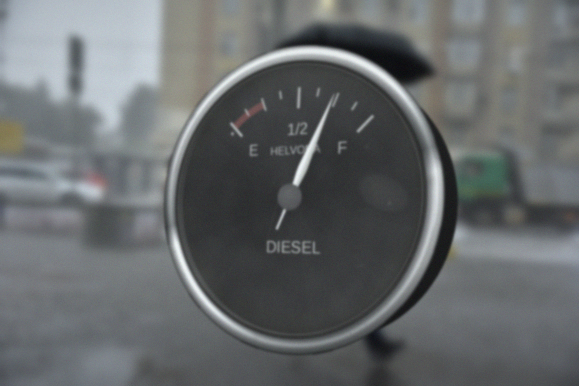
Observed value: 0.75
